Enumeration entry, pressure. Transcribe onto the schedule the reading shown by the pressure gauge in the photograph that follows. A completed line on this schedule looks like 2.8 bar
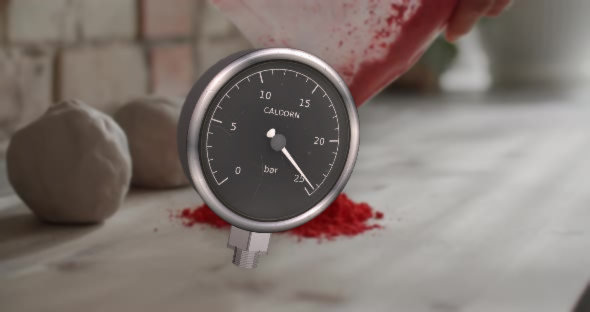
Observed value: 24.5 bar
